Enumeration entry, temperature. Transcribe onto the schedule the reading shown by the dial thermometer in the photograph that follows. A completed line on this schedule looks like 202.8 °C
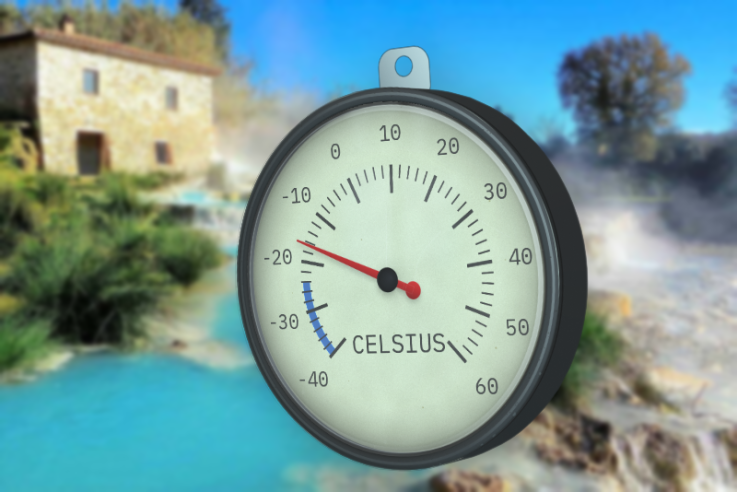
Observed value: -16 °C
